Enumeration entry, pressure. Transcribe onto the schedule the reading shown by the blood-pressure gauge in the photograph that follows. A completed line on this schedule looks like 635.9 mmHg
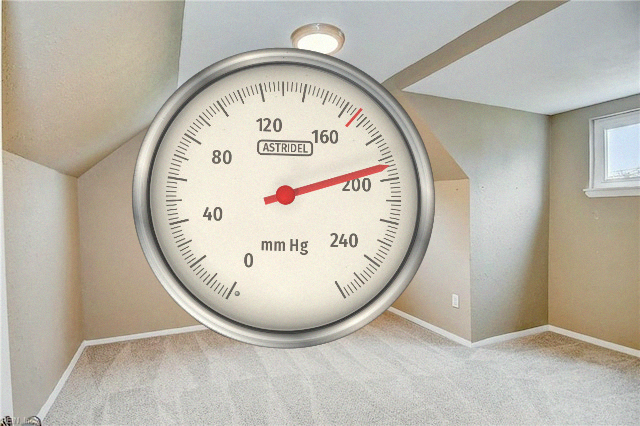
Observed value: 194 mmHg
